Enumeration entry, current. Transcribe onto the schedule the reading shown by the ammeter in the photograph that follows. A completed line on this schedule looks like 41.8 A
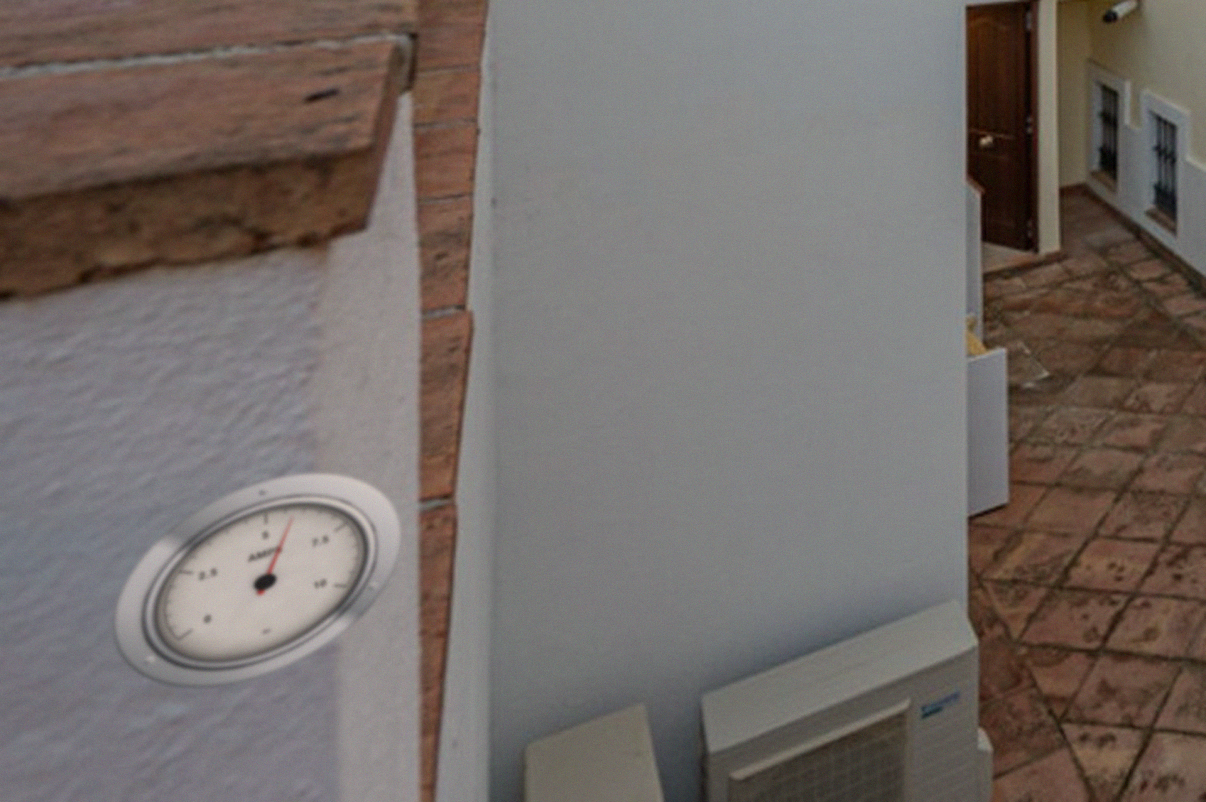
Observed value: 5.75 A
